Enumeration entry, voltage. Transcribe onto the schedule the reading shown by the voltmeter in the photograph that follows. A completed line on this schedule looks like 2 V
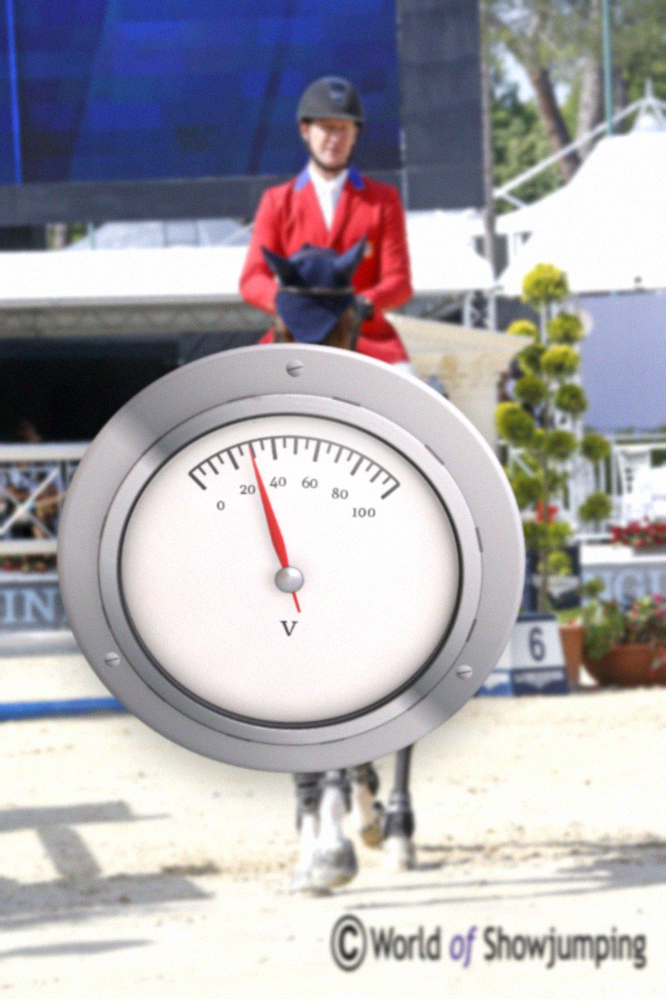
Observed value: 30 V
